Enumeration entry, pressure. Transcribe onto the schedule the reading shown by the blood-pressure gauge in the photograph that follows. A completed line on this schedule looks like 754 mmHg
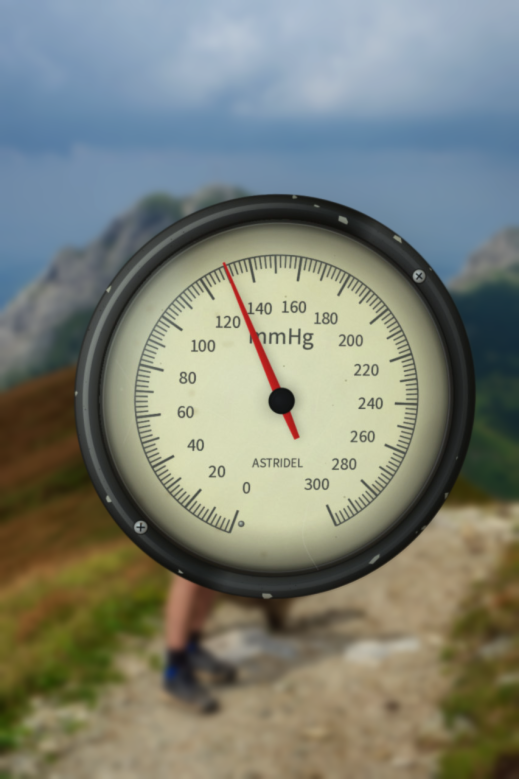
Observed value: 130 mmHg
